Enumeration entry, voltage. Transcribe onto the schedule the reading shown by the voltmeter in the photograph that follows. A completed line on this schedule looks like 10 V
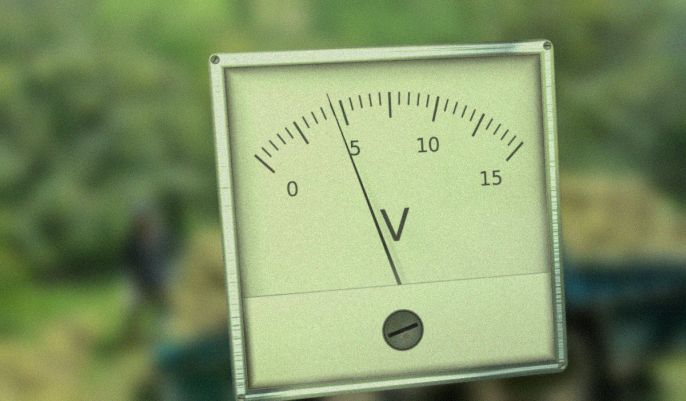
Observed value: 4.5 V
